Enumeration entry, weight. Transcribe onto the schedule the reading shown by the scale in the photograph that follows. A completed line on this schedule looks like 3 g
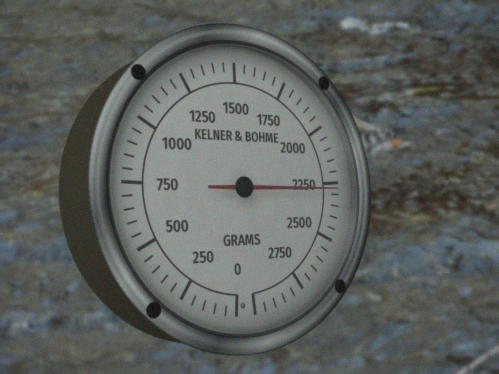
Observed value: 2275 g
